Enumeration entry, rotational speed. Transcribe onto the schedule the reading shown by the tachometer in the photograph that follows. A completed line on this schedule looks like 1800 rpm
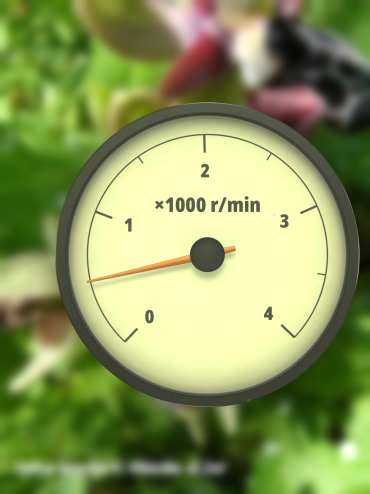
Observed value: 500 rpm
